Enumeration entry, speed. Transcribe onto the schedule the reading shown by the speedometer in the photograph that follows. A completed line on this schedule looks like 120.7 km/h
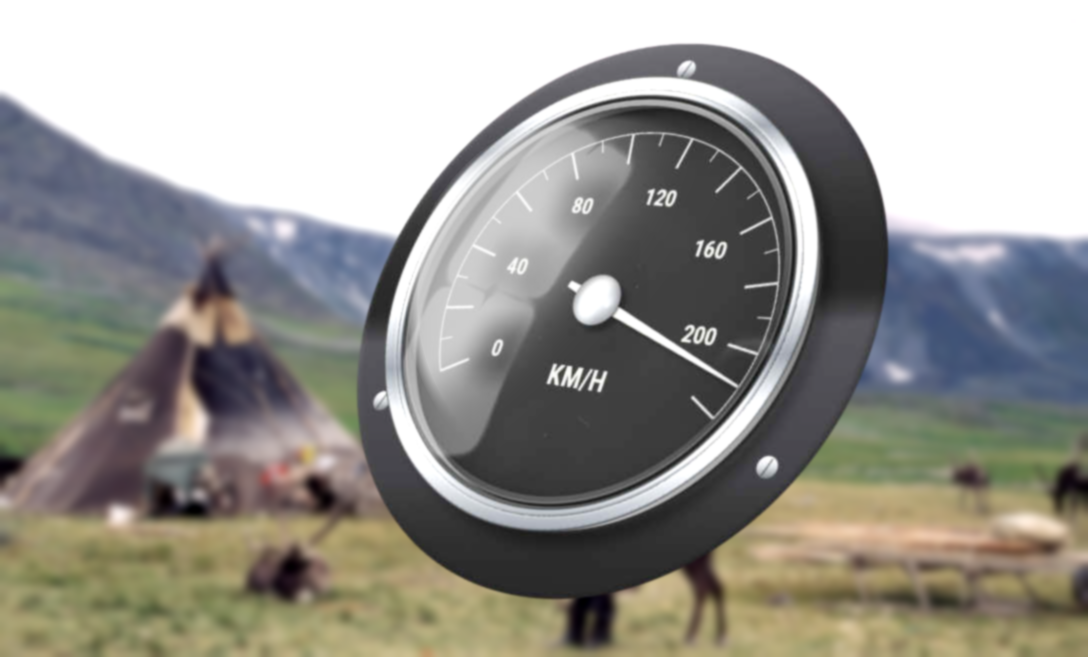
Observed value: 210 km/h
